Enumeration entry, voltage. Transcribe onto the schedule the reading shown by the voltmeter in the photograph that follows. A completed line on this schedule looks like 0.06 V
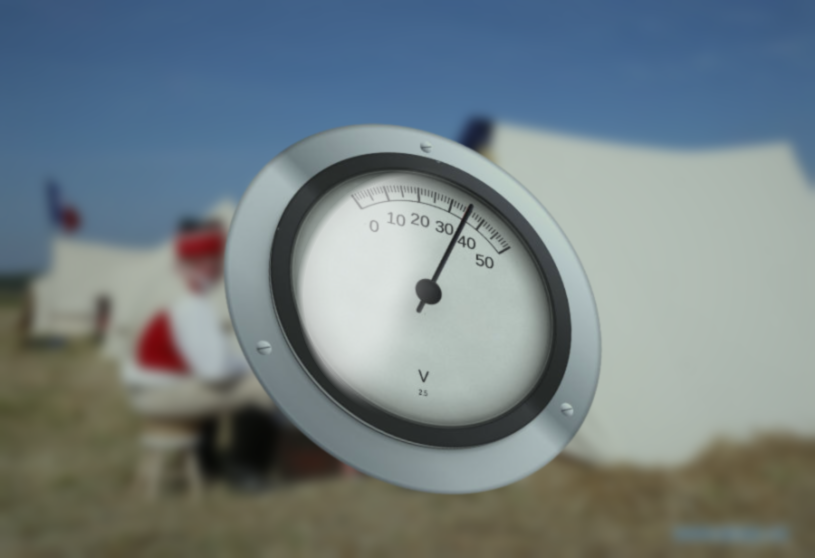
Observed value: 35 V
